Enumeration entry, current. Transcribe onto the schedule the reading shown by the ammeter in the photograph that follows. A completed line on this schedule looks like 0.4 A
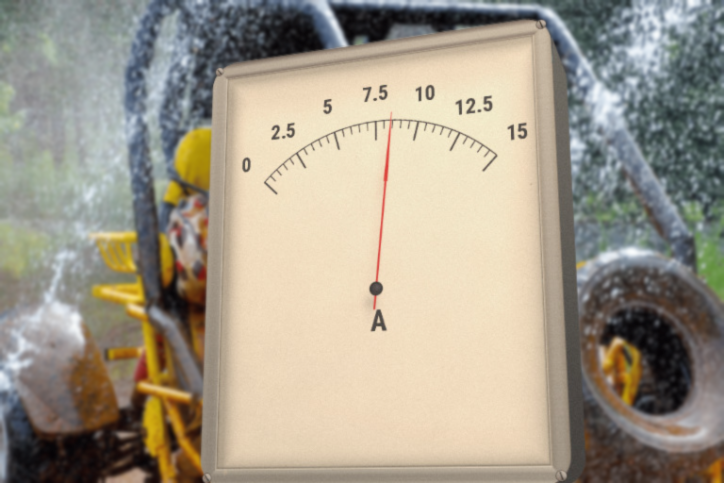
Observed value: 8.5 A
